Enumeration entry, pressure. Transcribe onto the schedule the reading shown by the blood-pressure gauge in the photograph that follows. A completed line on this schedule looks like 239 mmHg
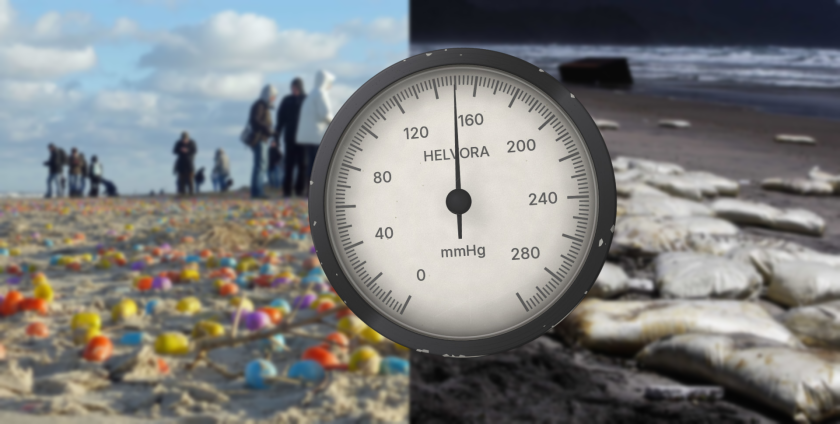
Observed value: 150 mmHg
